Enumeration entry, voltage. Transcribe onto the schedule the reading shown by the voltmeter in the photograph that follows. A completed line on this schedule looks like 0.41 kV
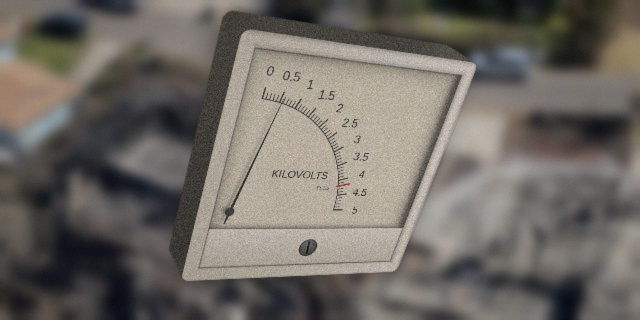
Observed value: 0.5 kV
